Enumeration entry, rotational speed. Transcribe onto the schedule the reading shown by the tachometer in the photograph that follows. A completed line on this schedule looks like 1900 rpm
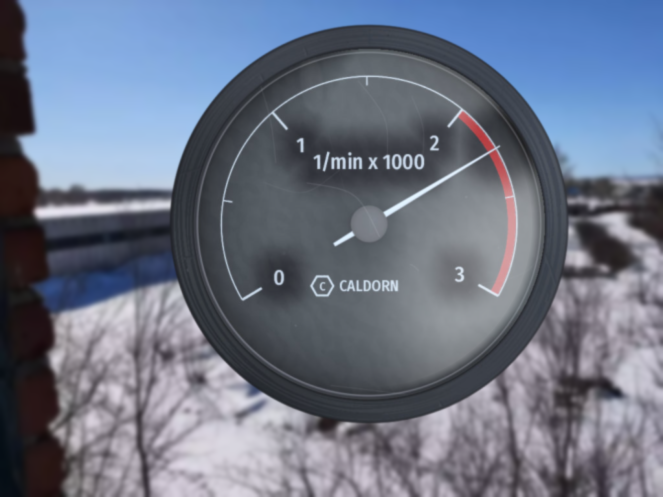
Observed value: 2250 rpm
